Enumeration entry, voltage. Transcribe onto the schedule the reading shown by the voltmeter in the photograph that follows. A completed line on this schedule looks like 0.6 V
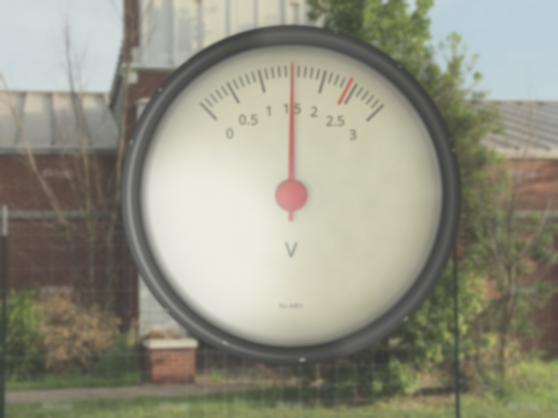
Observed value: 1.5 V
